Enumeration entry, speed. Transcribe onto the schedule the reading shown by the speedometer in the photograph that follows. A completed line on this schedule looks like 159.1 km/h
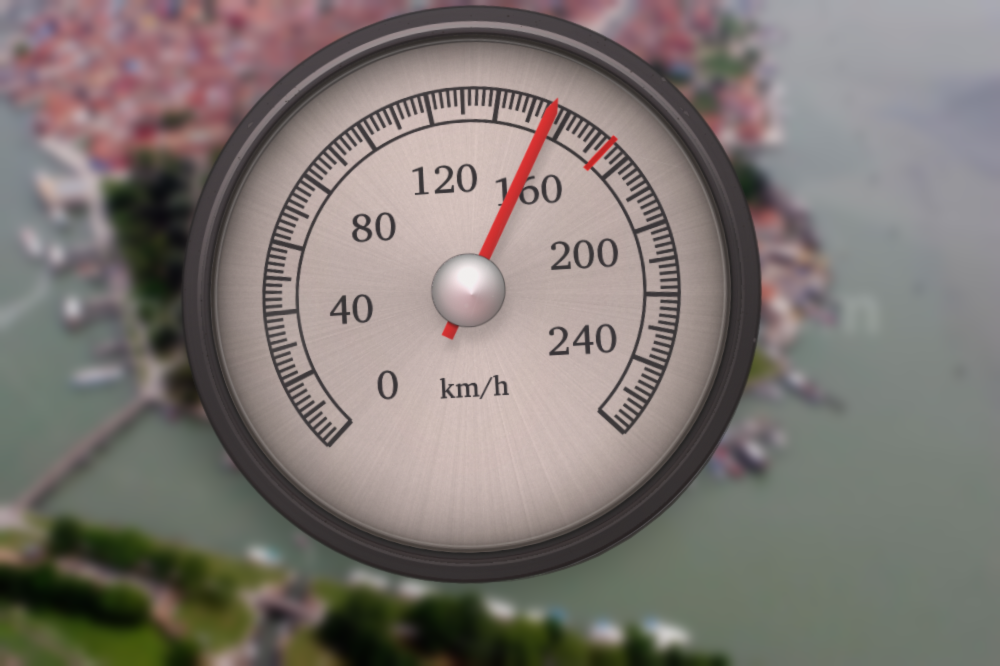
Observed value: 156 km/h
